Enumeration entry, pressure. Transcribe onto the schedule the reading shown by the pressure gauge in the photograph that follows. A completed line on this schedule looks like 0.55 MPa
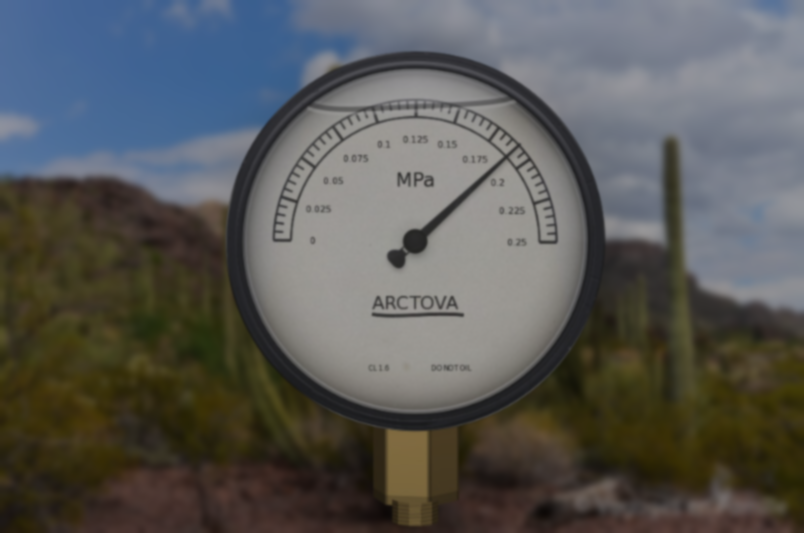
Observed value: 0.19 MPa
